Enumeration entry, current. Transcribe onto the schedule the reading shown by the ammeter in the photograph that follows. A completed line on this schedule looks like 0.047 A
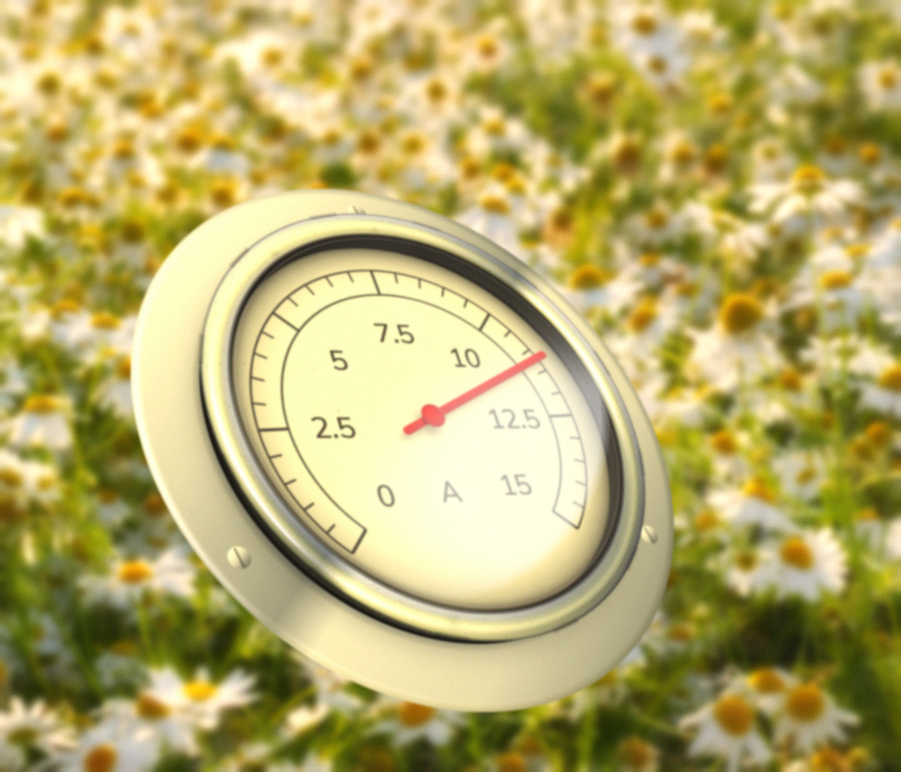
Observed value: 11.25 A
